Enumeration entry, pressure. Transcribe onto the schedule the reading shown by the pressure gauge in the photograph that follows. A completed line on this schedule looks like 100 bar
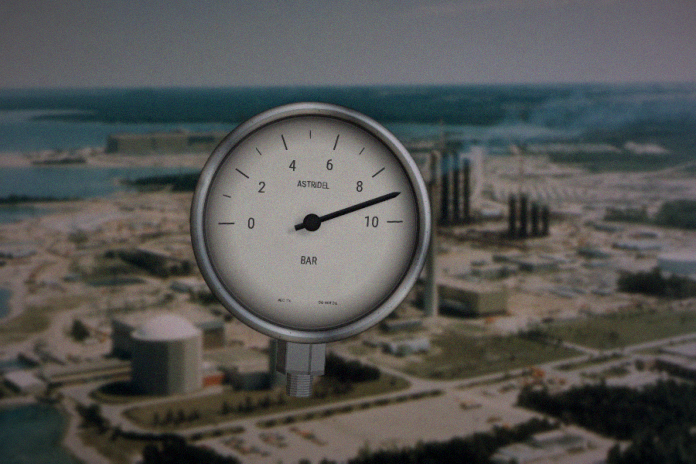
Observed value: 9 bar
